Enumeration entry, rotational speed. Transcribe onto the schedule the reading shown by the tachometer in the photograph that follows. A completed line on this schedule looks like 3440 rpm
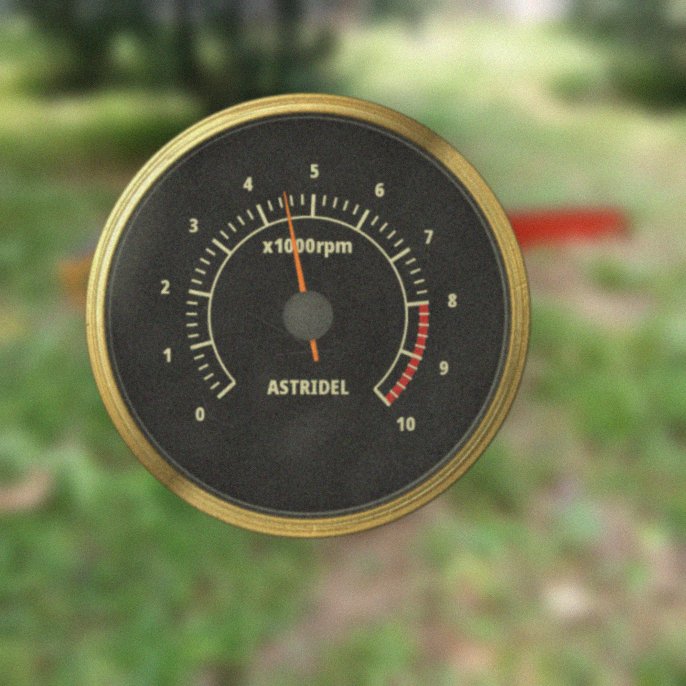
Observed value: 4500 rpm
